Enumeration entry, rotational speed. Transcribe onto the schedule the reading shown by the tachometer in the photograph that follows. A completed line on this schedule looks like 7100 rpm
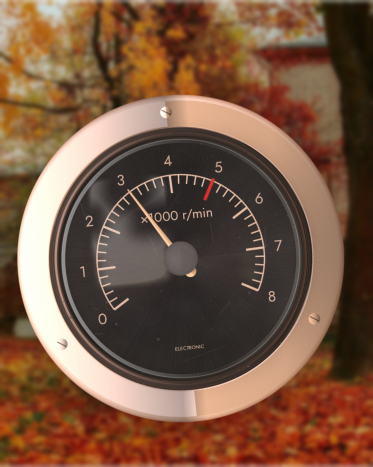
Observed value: 3000 rpm
